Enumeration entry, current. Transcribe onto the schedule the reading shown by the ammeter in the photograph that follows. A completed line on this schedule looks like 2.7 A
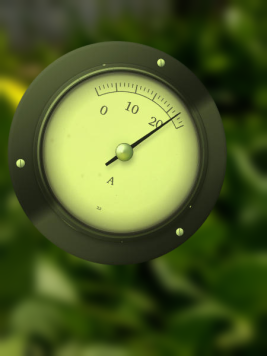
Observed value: 22 A
